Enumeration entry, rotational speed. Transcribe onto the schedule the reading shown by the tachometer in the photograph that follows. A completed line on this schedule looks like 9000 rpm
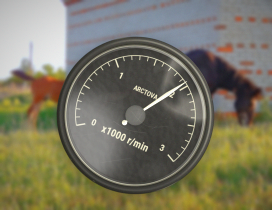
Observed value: 1950 rpm
